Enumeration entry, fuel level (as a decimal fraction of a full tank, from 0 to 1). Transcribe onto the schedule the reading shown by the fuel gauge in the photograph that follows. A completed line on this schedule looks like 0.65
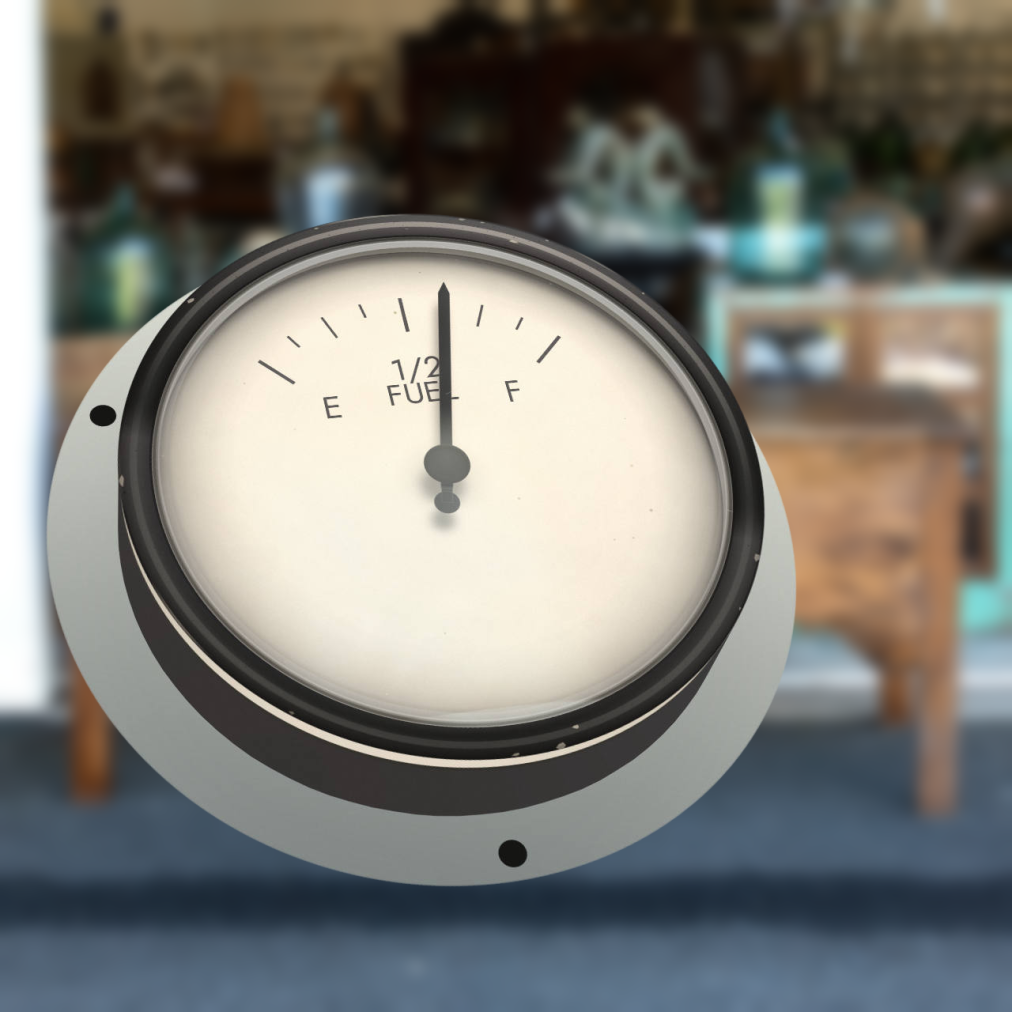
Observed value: 0.625
